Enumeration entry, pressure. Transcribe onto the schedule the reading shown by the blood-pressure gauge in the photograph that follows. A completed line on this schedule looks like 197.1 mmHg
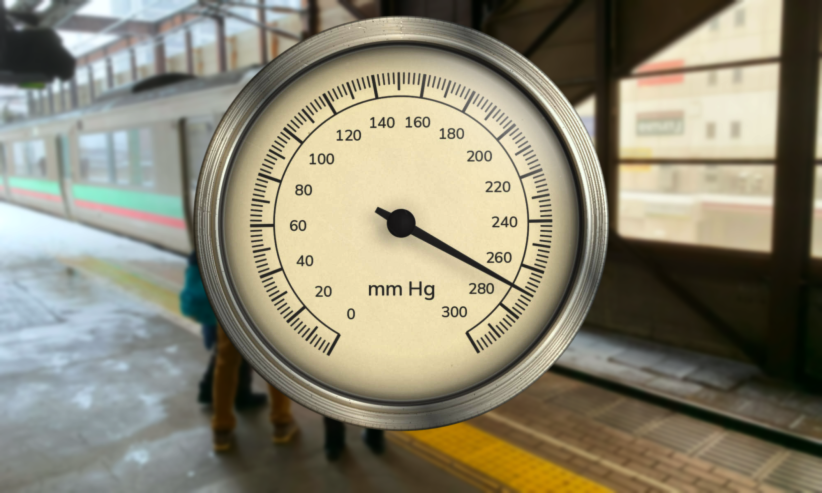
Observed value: 270 mmHg
